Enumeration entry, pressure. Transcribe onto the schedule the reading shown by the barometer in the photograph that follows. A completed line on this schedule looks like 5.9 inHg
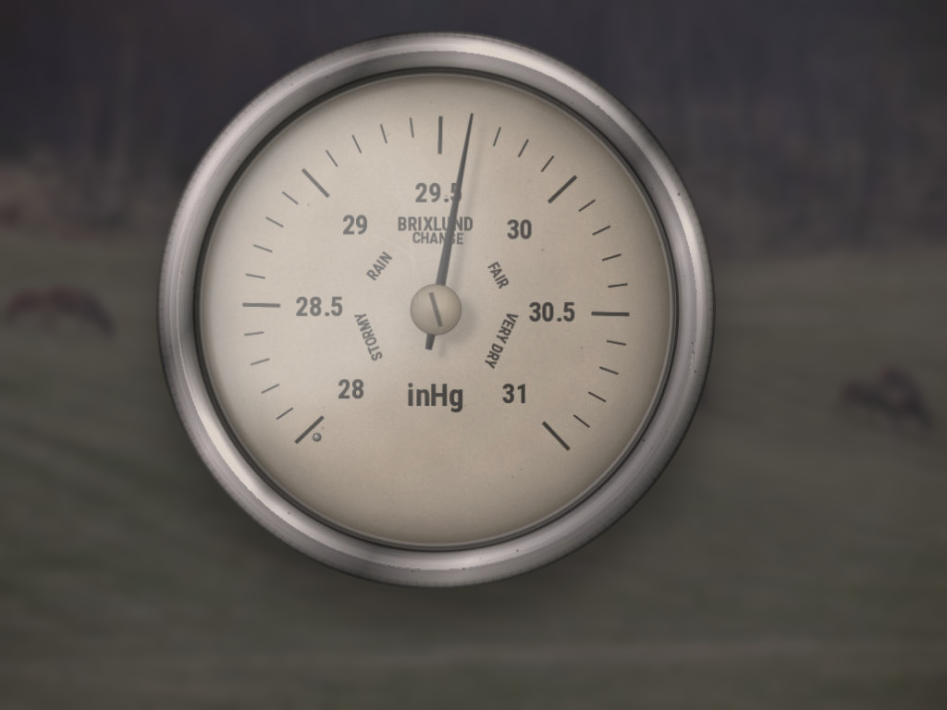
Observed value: 29.6 inHg
